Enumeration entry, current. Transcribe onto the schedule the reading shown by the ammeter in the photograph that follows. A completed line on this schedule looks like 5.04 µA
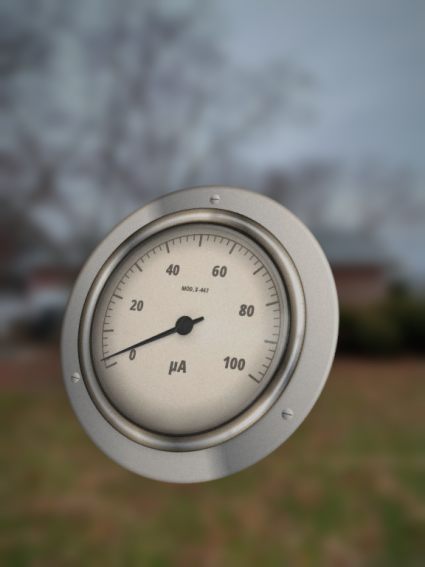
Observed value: 2 µA
